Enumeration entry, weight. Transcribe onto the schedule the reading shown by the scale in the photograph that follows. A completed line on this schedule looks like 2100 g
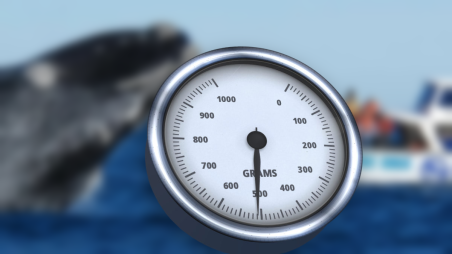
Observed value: 510 g
